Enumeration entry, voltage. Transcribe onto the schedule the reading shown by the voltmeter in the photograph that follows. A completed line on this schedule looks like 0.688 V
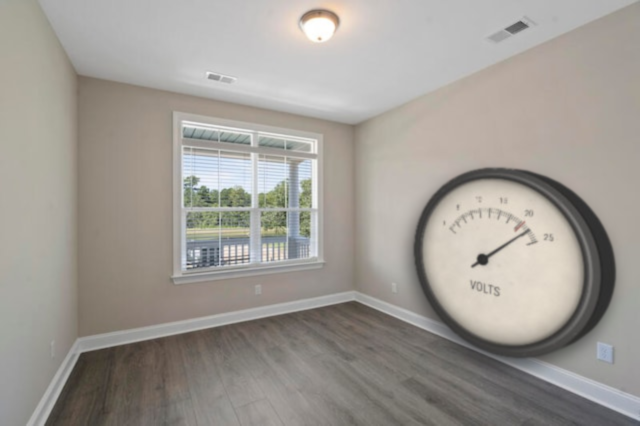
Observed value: 22.5 V
